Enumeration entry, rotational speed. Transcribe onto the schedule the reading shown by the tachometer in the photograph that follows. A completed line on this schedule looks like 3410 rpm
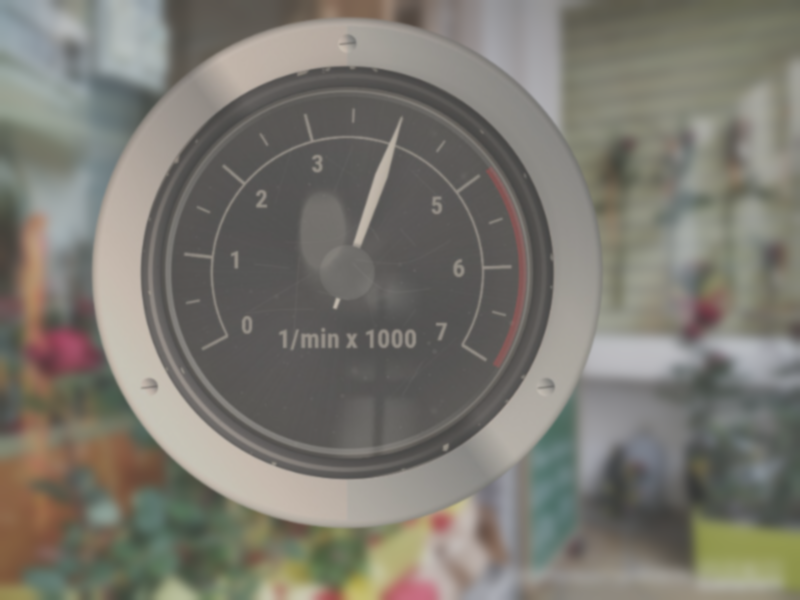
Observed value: 4000 rpm
